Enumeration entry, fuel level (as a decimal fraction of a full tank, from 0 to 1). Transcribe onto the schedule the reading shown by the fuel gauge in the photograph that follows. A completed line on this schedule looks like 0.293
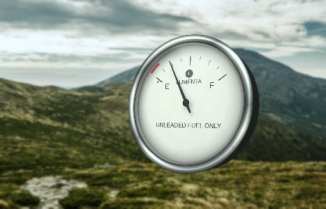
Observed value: 0.25
